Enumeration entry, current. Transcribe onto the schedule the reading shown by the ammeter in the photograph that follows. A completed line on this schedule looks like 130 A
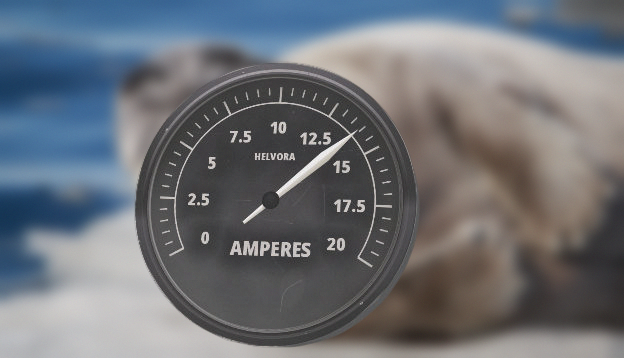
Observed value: 14 A
